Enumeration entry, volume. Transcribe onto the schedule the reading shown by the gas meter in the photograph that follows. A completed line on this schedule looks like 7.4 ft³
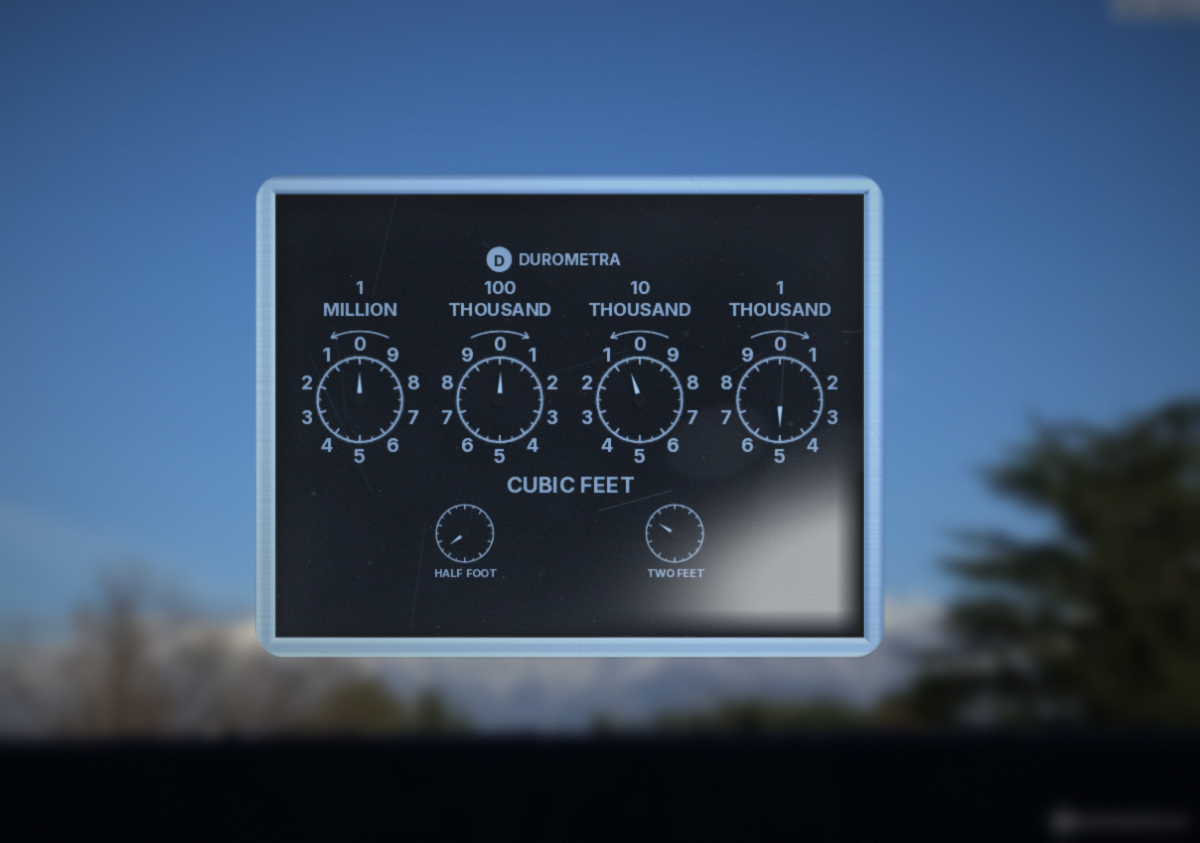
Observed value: 500 ft³
